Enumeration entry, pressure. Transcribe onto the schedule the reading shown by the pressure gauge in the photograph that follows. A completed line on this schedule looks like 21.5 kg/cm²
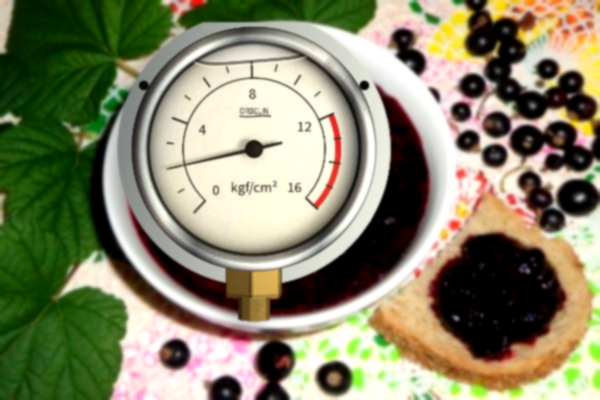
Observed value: 2 kg/cm²
